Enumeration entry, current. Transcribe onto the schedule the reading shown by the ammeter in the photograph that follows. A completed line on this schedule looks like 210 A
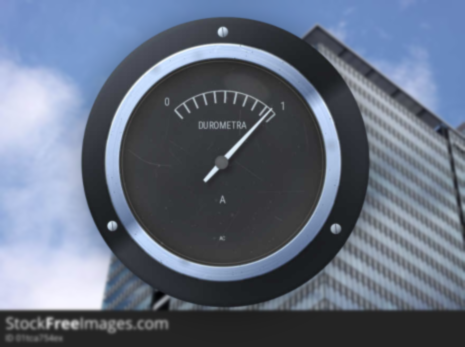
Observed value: 0.95 A
